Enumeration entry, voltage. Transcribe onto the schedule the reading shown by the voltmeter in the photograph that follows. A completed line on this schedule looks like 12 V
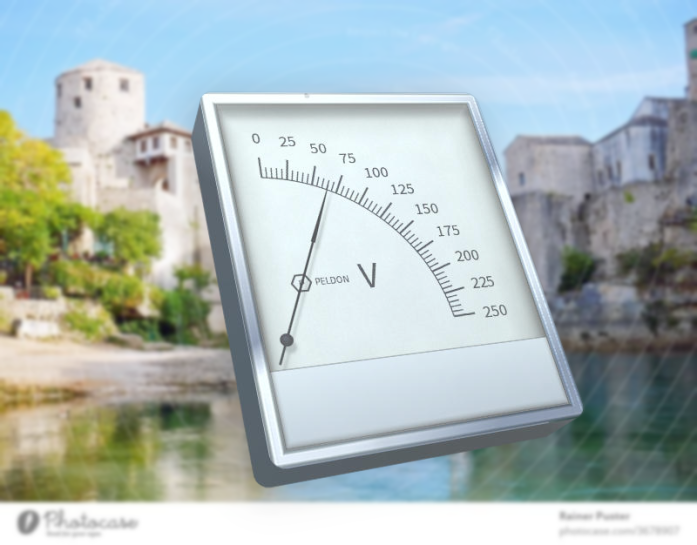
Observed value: 65 V
